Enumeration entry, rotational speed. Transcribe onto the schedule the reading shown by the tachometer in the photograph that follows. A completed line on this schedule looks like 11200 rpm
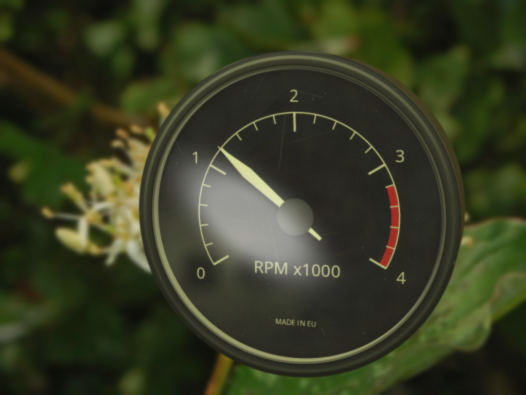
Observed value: 1200 rpm
